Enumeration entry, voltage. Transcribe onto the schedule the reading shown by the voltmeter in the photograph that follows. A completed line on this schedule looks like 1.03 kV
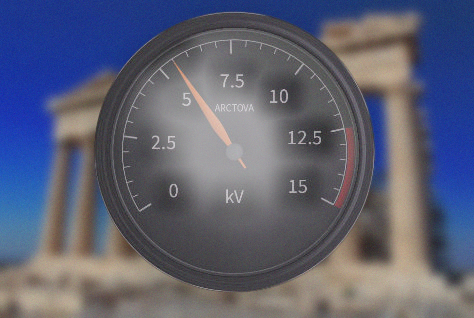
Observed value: 5.5 kV
